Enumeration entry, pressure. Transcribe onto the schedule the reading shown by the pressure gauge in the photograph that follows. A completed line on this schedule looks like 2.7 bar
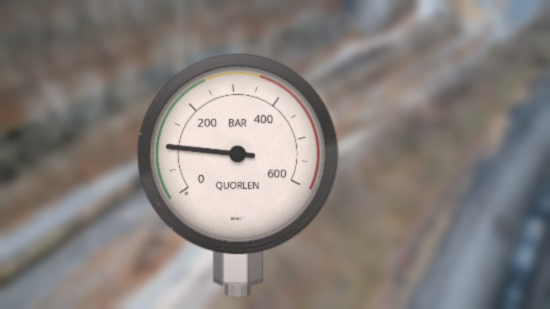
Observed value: 100 bar
